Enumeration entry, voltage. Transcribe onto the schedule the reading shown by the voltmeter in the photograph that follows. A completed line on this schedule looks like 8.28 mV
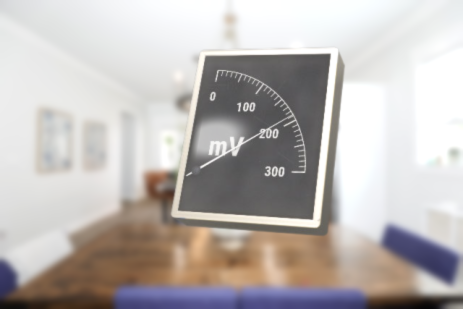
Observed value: 190 mV
